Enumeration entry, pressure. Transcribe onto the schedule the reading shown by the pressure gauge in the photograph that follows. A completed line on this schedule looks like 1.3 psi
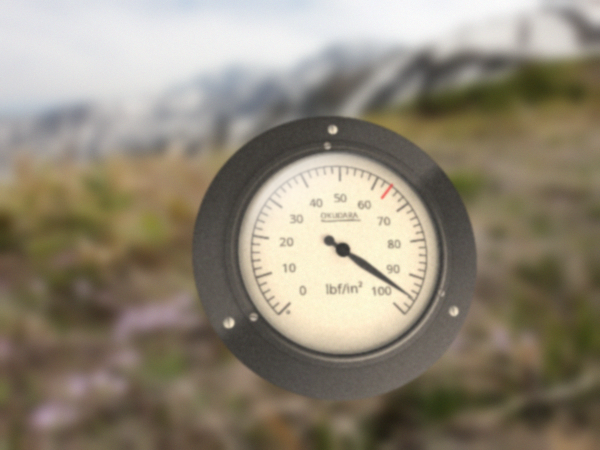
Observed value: 96 psi
